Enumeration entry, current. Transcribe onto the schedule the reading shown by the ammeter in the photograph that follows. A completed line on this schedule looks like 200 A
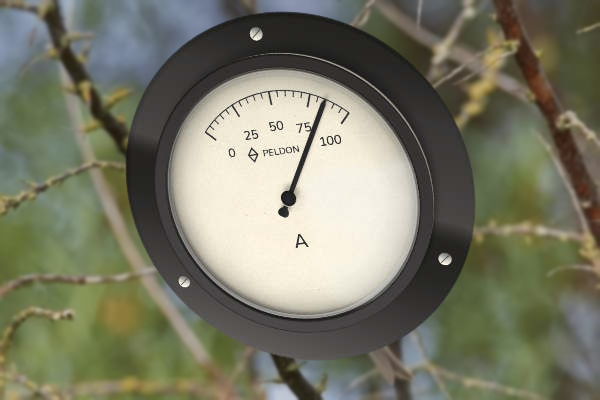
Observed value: 85 A
